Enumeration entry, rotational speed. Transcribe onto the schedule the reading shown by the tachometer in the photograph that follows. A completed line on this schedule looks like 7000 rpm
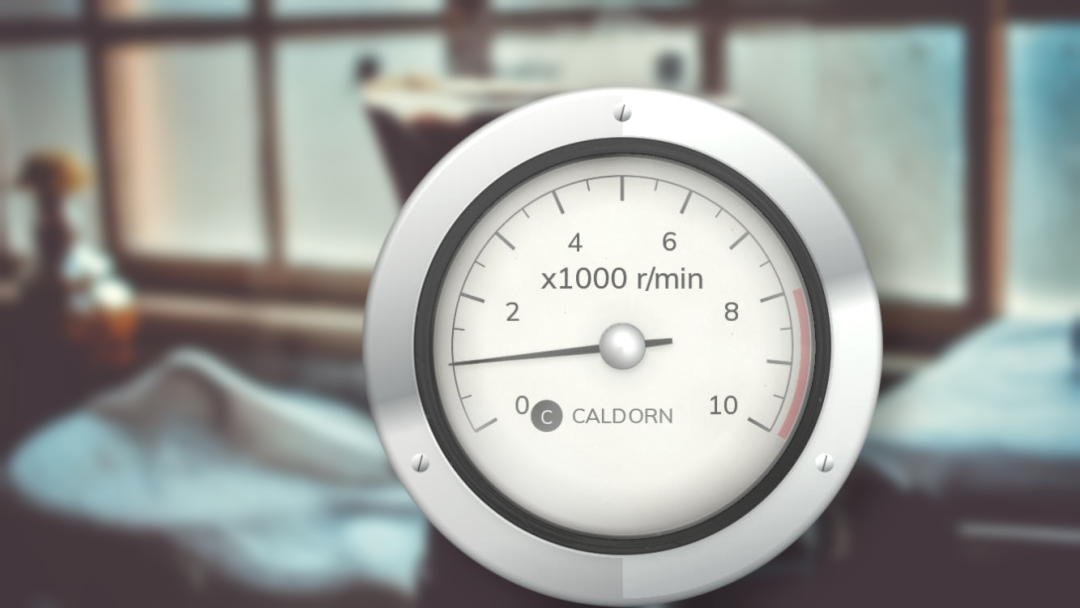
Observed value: 1000 rpm
